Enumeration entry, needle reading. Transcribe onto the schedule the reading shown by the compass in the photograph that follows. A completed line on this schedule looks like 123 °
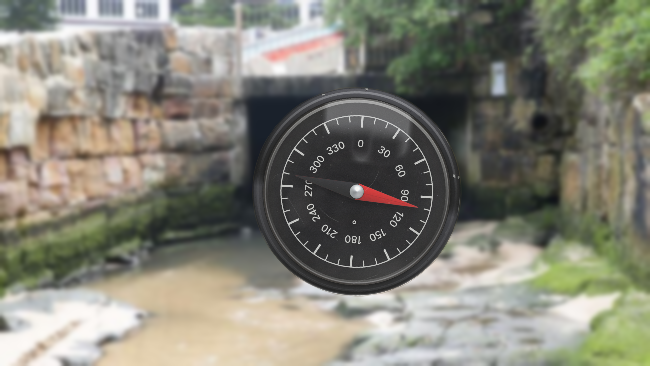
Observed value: 100 °
